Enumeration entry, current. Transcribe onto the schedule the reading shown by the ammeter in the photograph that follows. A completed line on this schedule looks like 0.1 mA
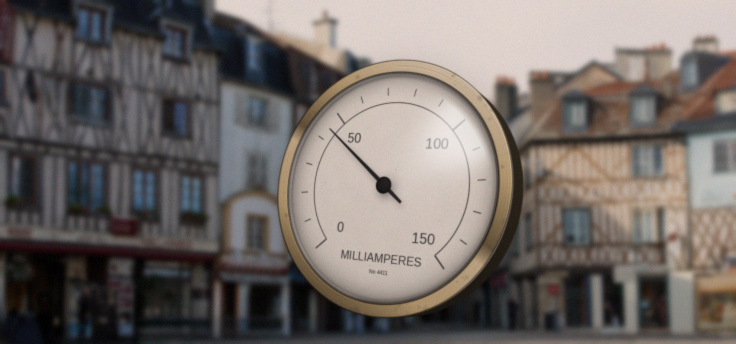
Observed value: 45 mA
